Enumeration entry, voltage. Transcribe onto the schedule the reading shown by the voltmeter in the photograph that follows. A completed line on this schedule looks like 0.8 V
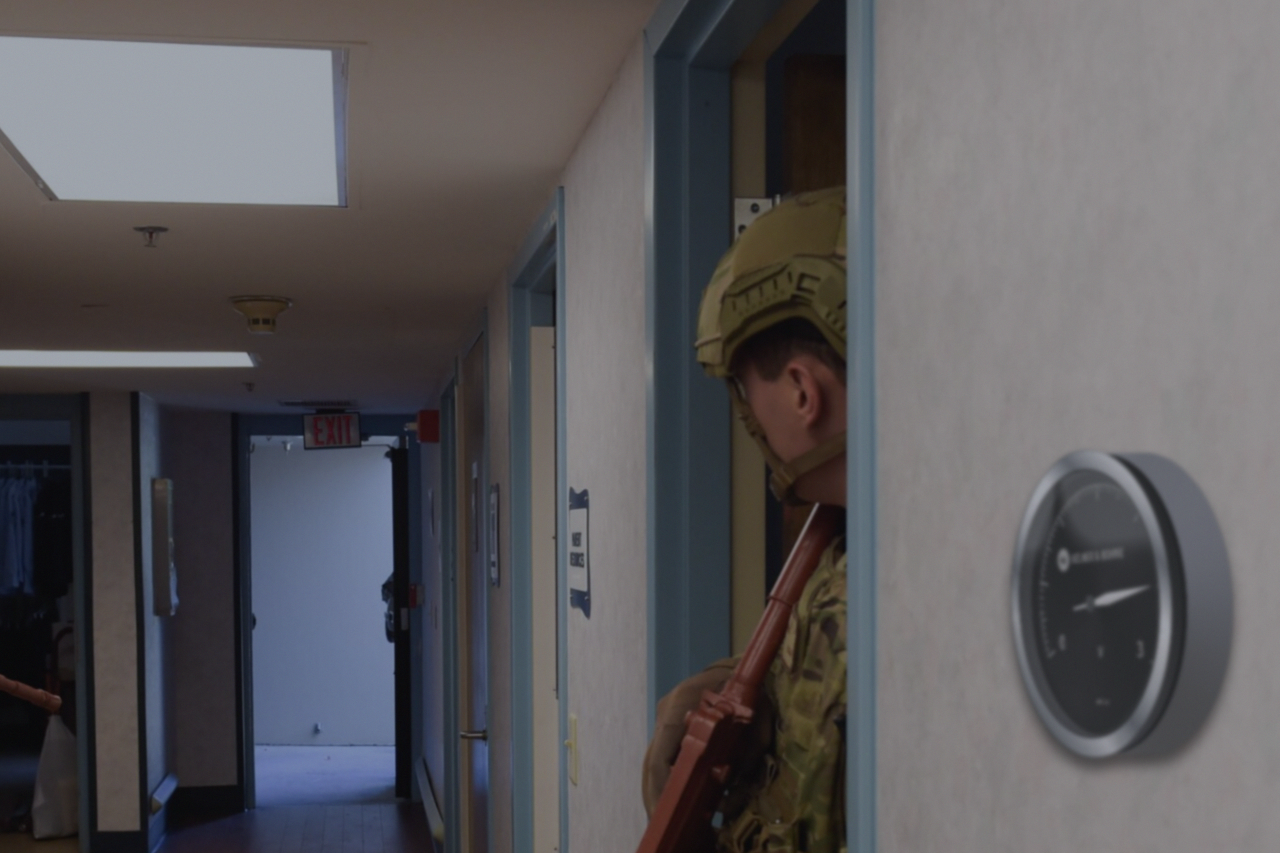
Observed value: 2.5 V
